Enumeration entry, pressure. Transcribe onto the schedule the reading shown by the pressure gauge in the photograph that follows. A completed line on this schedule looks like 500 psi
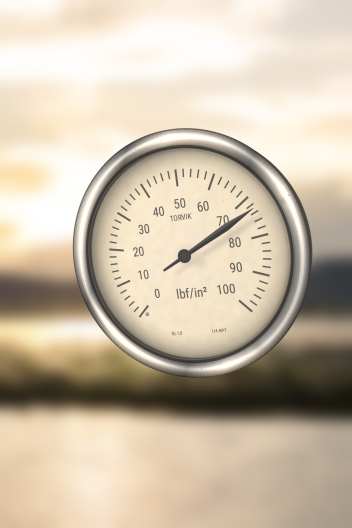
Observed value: 73 psi
